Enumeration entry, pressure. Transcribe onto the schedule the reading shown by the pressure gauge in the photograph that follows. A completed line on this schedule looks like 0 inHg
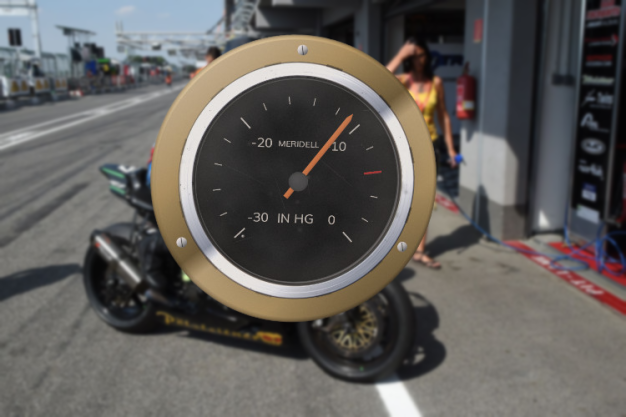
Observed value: -11 inHg
